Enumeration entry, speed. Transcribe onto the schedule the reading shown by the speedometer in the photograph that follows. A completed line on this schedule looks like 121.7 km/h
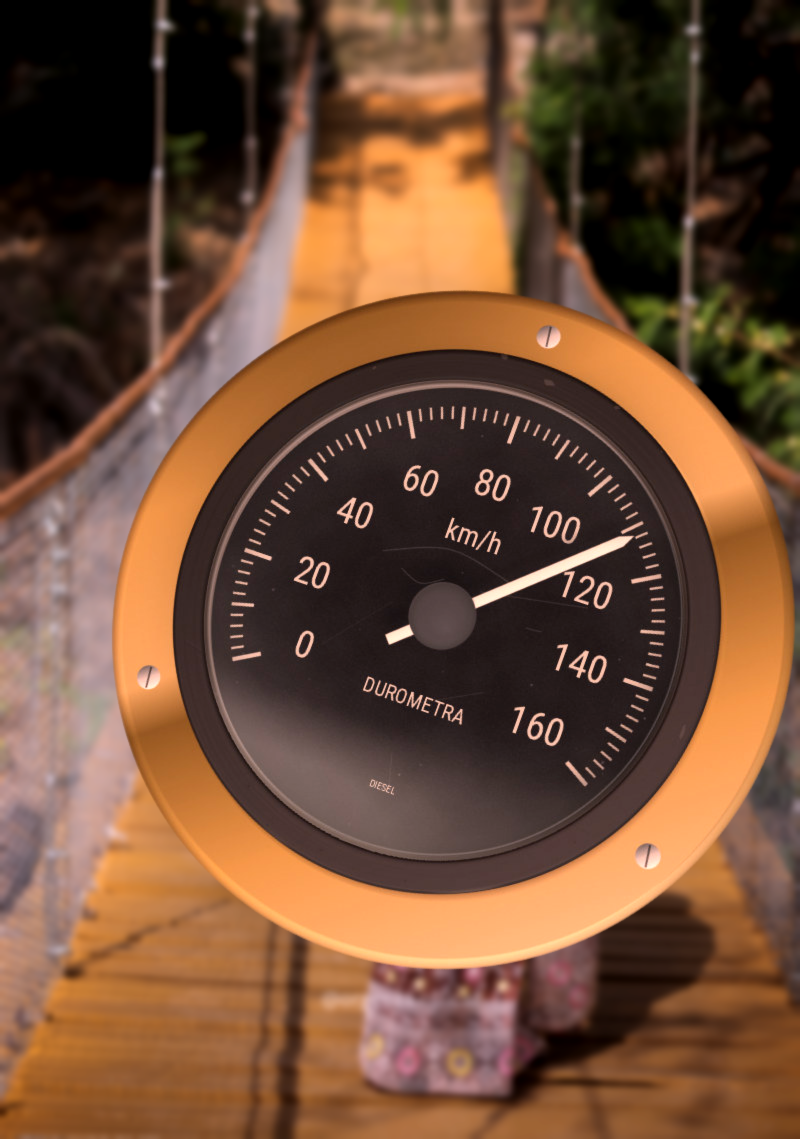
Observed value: 112 km/h
